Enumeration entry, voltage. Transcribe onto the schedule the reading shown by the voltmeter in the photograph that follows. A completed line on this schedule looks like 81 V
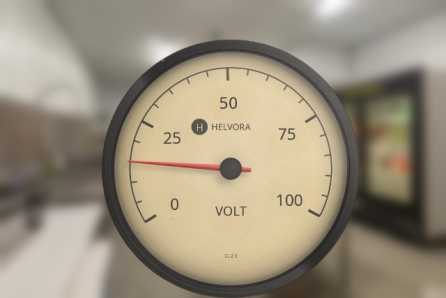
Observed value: 15 V
